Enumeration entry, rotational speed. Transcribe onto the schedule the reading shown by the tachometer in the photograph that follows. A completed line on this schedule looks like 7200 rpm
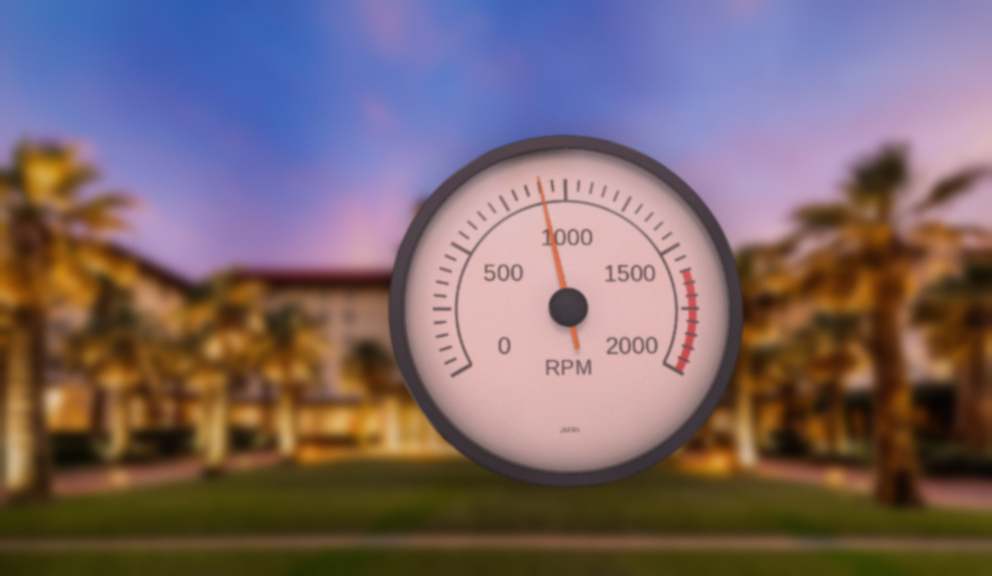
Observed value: 900 rpm
